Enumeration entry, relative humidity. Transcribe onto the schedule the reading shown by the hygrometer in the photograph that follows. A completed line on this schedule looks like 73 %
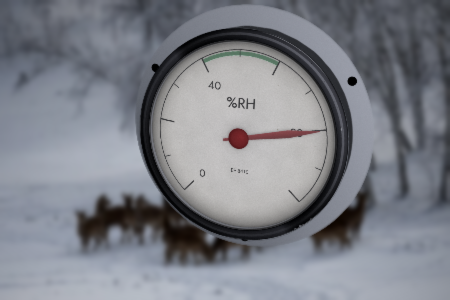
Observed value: 80 %
